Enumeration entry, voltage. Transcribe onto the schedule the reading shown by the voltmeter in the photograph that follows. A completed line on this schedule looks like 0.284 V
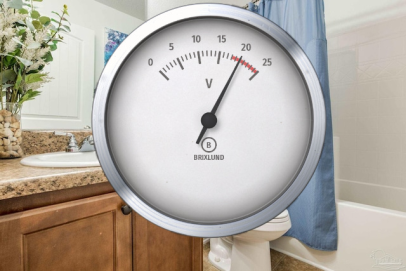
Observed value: 20 V
